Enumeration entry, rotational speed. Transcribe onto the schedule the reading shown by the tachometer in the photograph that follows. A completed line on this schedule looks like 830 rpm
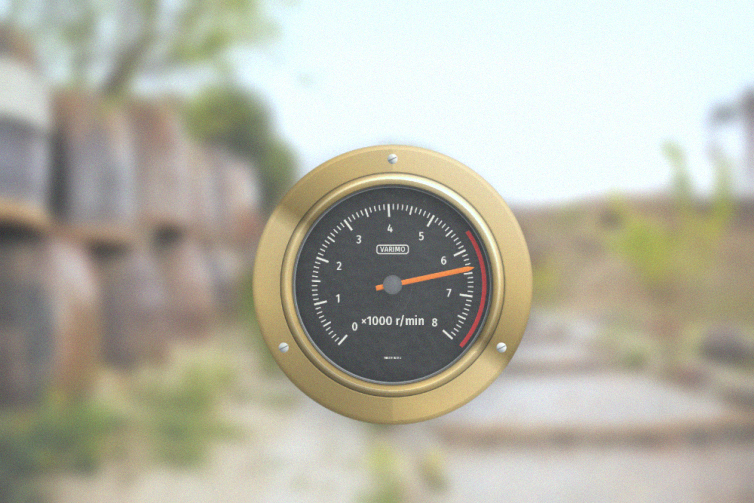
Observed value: 6400 rpm
